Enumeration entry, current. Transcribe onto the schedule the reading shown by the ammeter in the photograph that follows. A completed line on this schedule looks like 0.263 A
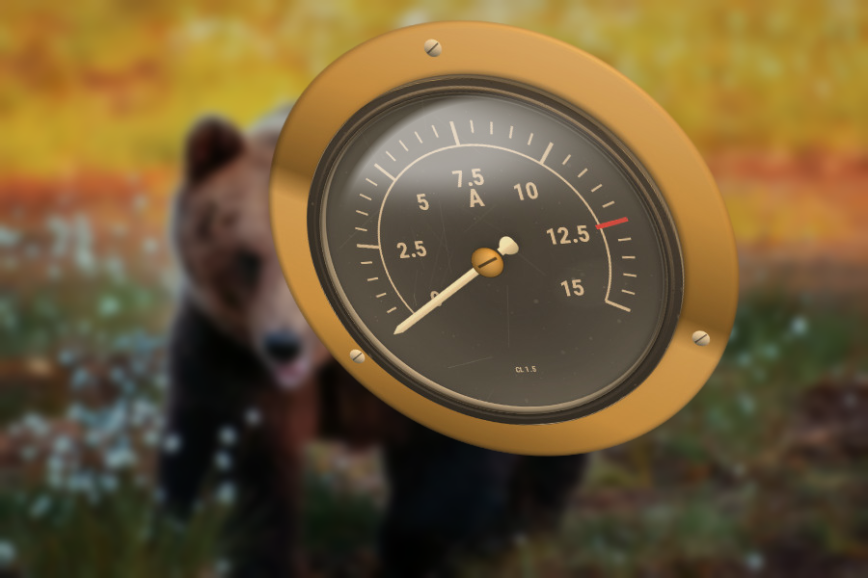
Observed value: 0 A
